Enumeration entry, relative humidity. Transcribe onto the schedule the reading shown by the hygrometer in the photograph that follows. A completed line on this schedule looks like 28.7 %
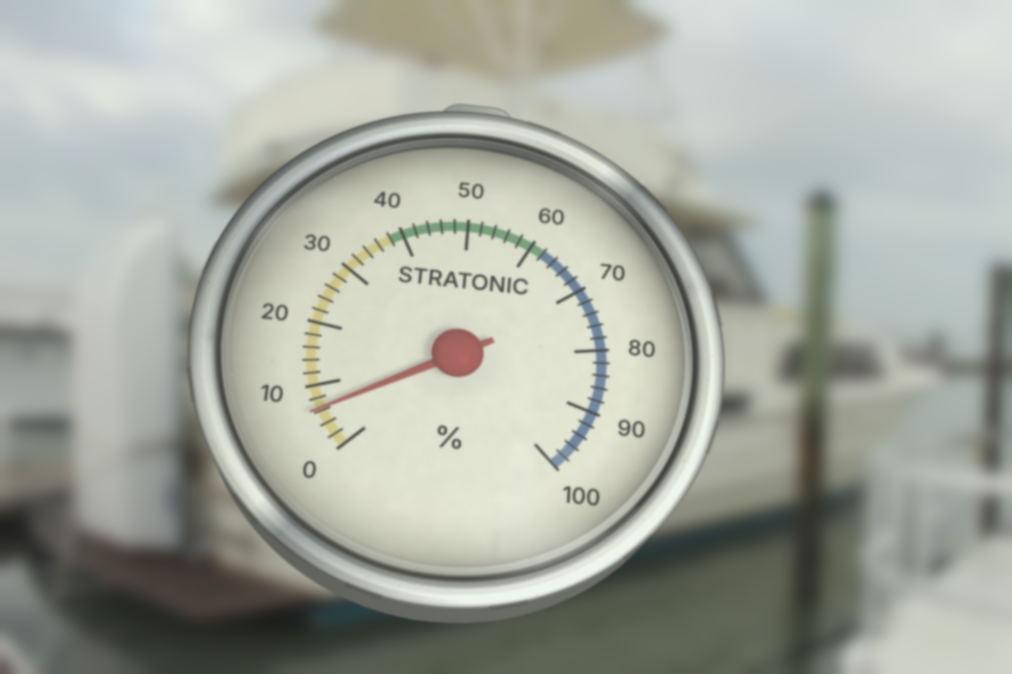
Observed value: 6 %
